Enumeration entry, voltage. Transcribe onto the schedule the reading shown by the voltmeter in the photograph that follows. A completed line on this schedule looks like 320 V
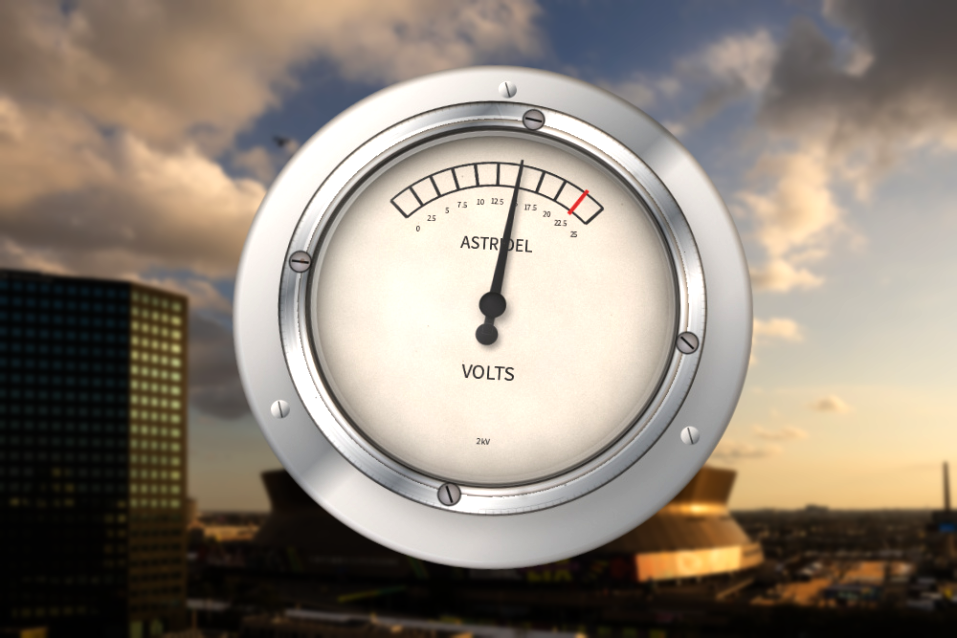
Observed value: 15 V
